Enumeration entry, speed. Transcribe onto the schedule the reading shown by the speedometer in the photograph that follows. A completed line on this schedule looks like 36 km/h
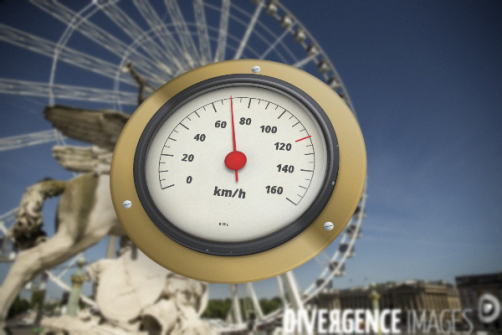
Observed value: 70 km/h
